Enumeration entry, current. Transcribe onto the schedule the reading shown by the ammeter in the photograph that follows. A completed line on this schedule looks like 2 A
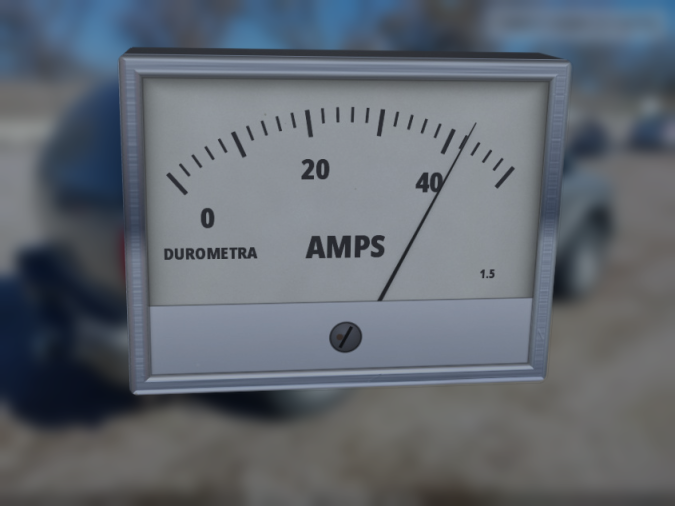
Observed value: 42 A
